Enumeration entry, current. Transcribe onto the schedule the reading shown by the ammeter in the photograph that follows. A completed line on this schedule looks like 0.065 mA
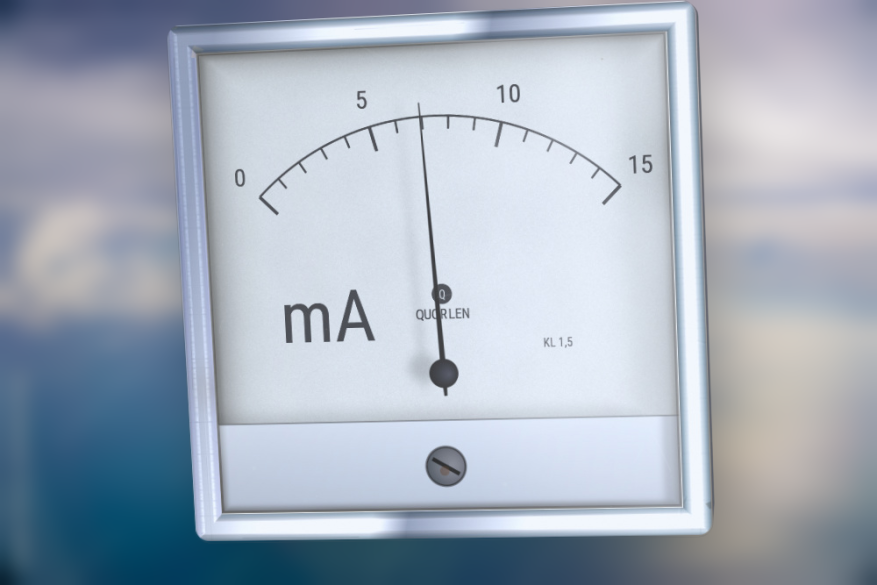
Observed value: 7 mA
